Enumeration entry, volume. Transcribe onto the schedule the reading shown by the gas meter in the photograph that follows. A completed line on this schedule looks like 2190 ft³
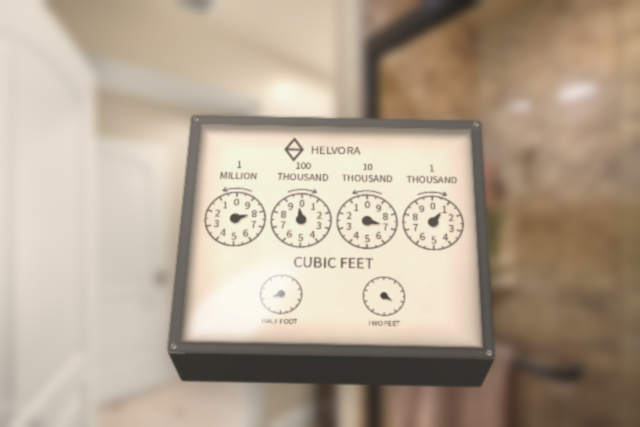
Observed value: 797100 ft³
